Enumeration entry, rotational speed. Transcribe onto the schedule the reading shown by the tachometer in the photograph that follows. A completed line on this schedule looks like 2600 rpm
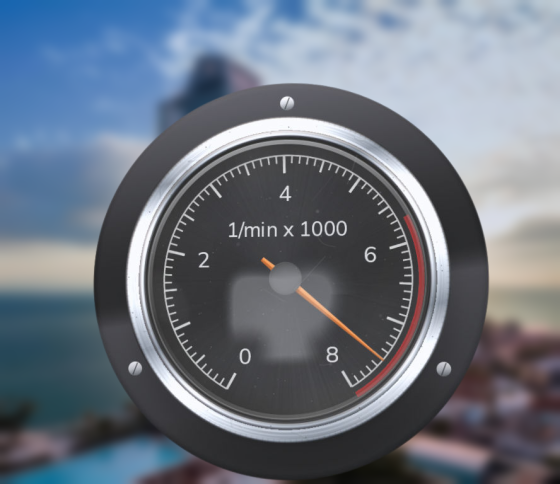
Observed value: 7500 rpm
